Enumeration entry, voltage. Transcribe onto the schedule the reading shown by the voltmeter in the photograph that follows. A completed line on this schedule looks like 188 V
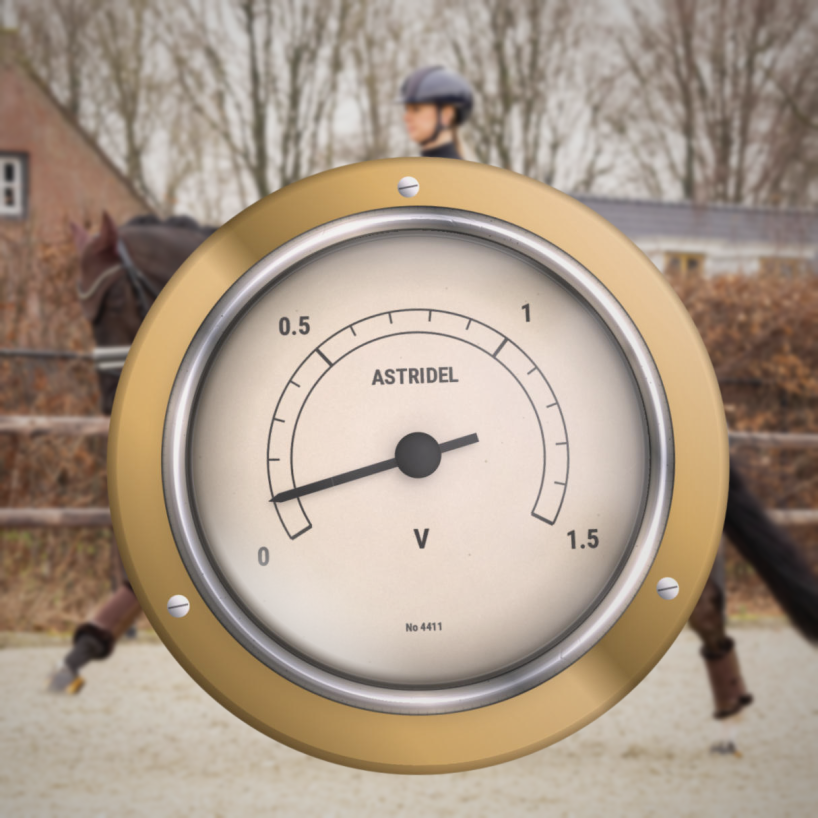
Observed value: 0.1 V
